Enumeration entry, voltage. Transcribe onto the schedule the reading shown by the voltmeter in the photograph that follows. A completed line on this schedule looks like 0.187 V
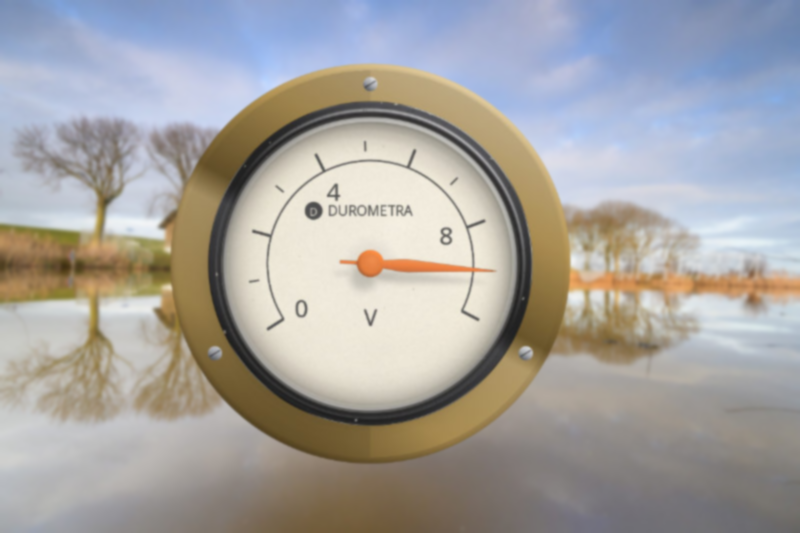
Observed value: 9 V
